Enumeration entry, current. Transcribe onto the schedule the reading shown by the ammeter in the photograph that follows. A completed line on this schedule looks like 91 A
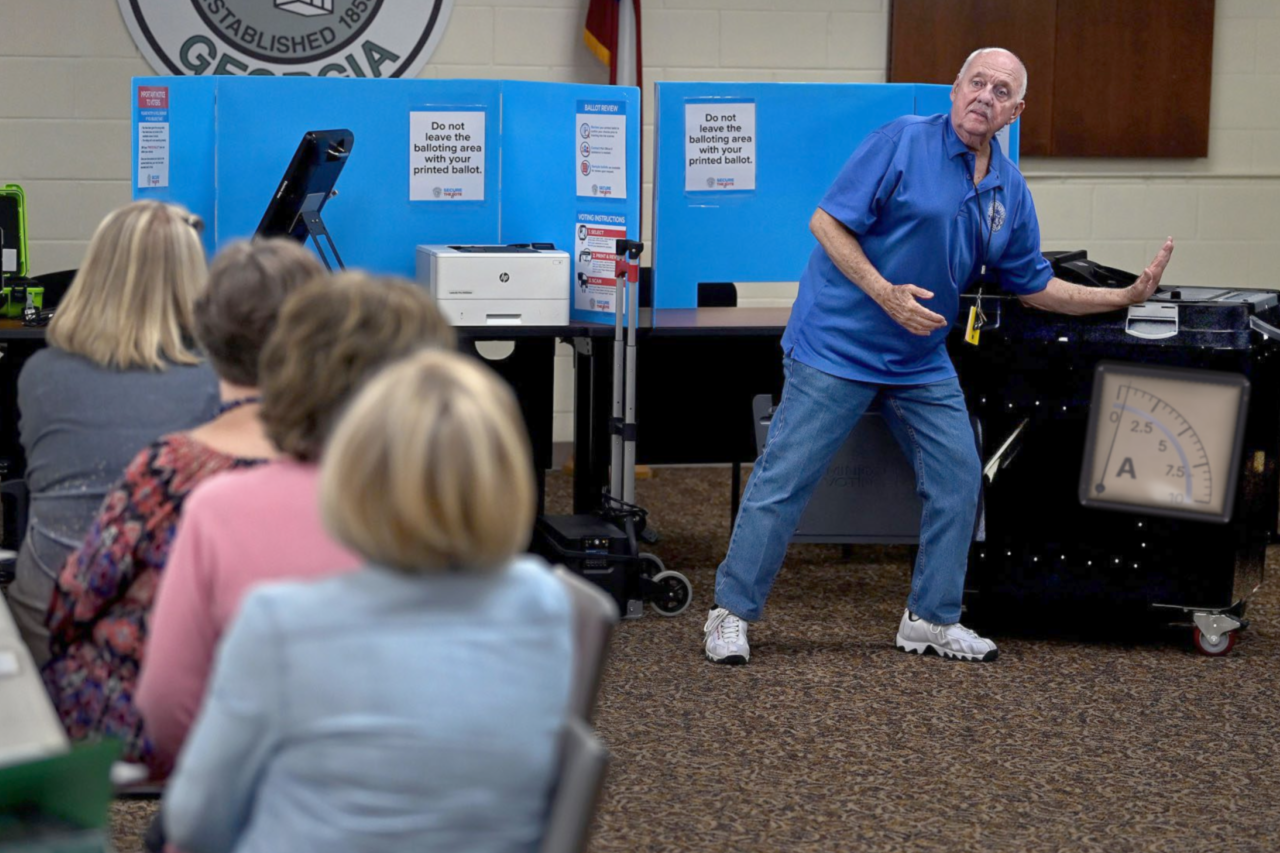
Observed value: 0.5 A
